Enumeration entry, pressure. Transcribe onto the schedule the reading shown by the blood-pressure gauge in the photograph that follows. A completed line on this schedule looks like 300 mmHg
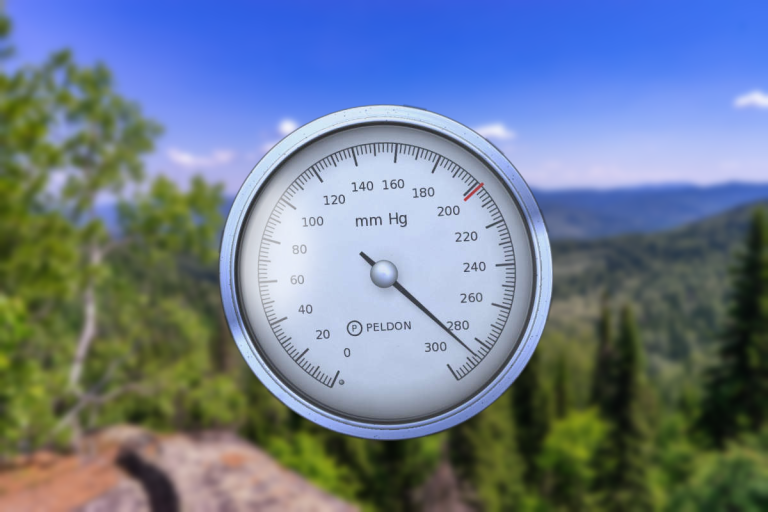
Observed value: 286 mmHg
